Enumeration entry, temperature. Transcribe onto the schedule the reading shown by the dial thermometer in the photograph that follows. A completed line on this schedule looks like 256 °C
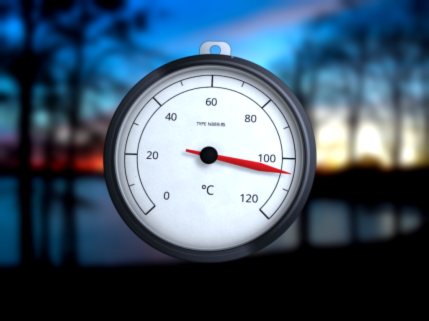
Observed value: 105 °C
